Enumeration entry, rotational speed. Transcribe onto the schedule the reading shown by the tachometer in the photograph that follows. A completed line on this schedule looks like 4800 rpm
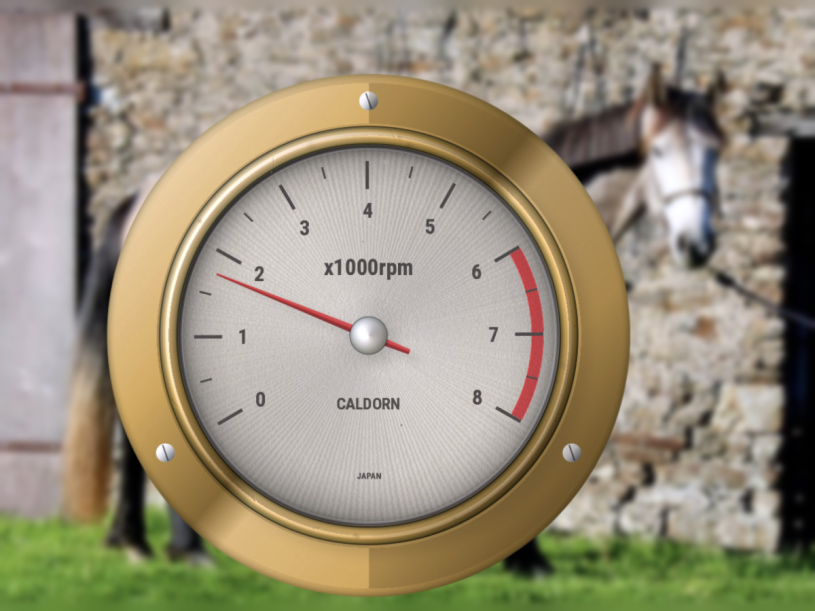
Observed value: 1750 rpm
